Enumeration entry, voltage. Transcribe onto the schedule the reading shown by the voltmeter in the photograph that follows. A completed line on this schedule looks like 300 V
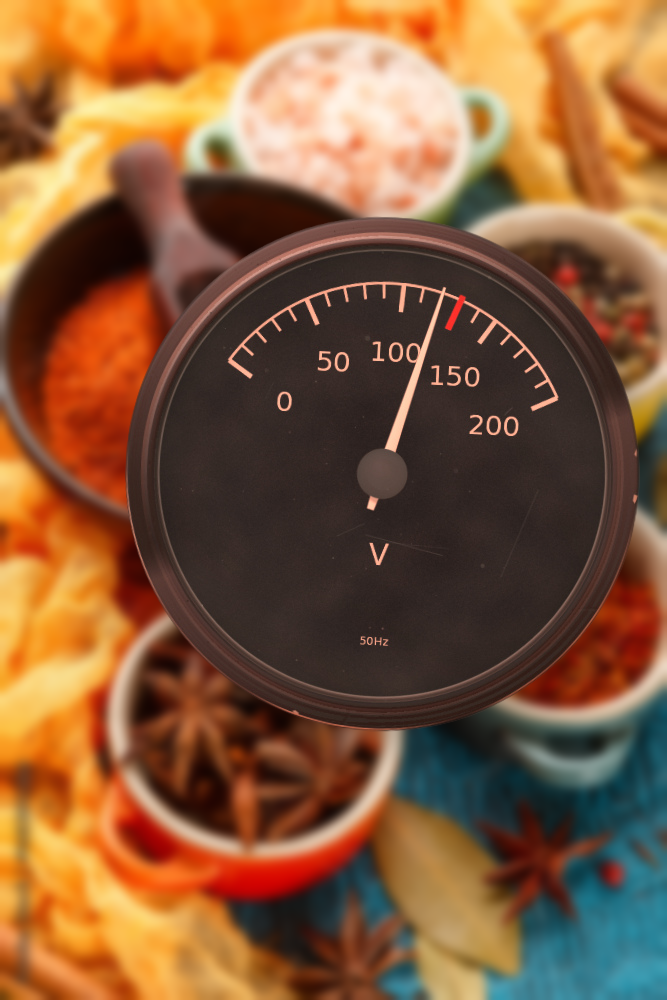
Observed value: 120 V
